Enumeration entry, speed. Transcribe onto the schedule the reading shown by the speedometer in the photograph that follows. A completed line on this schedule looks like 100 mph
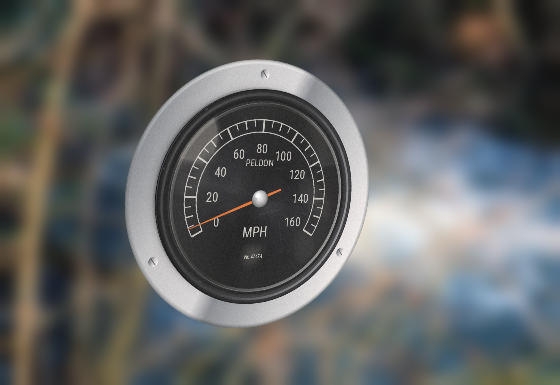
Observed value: 5 mph
